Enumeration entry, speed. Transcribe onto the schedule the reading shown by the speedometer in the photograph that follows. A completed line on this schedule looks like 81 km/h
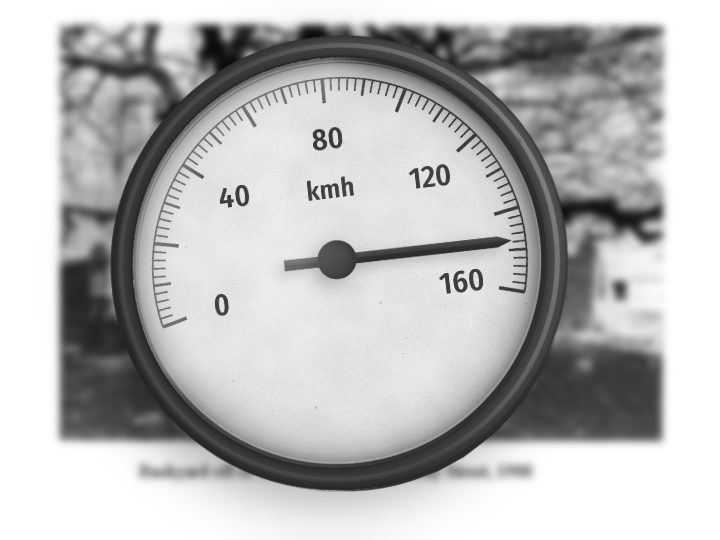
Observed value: 148 km/h
